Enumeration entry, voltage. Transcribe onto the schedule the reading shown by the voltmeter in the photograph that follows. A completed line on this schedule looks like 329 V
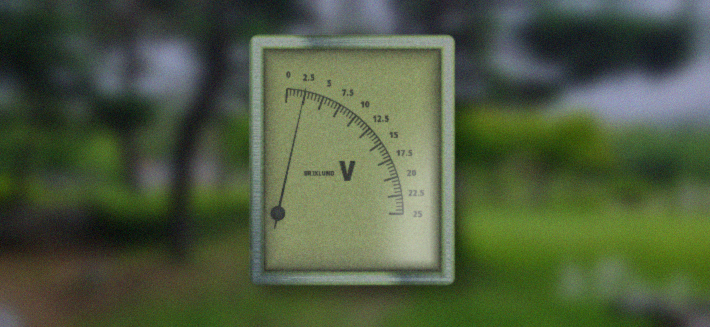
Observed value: 2.5 V
